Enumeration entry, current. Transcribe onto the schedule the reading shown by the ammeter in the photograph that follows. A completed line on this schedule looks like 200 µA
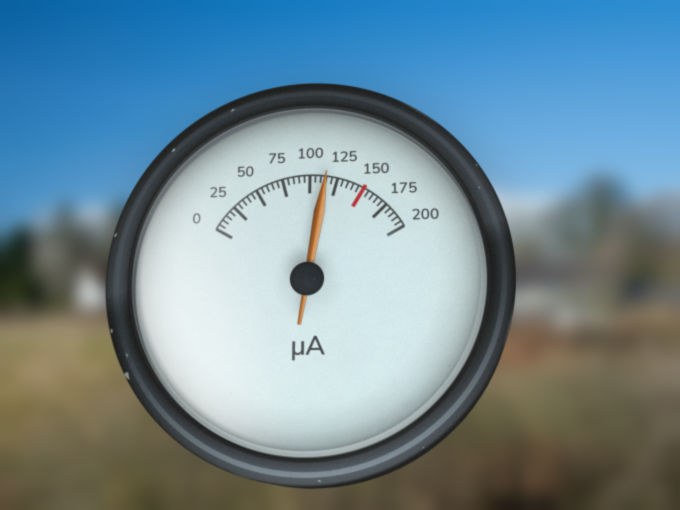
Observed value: 115 µA
